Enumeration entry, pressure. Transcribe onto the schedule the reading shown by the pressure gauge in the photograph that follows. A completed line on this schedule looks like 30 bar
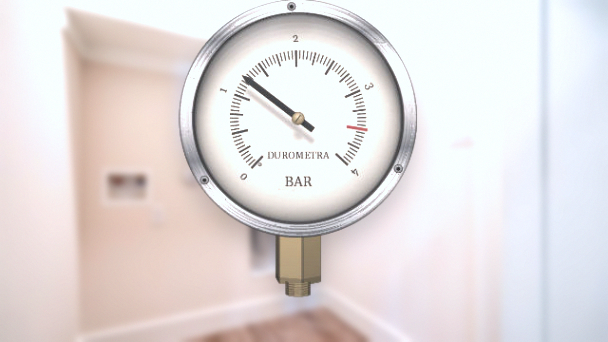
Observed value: 1.25 bar
